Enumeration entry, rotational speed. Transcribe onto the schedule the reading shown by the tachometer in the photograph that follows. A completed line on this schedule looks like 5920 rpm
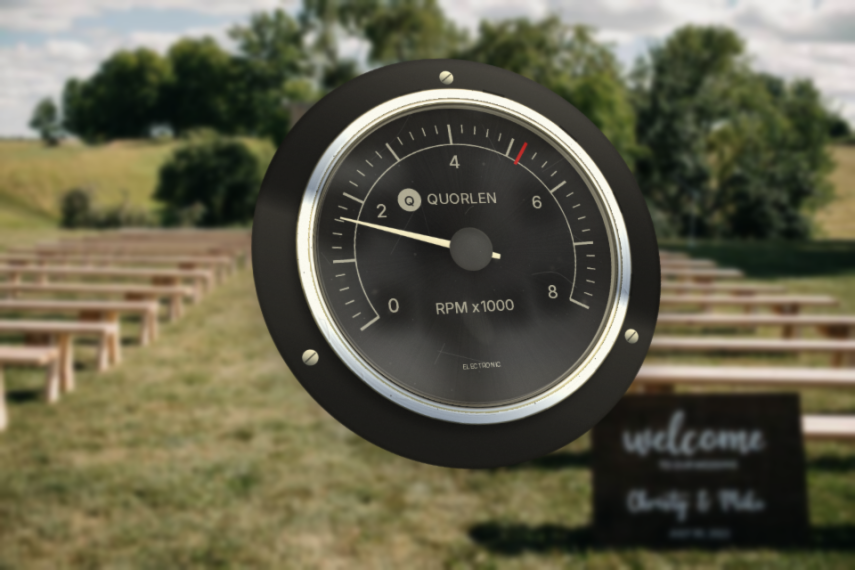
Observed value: 1600 rpm
